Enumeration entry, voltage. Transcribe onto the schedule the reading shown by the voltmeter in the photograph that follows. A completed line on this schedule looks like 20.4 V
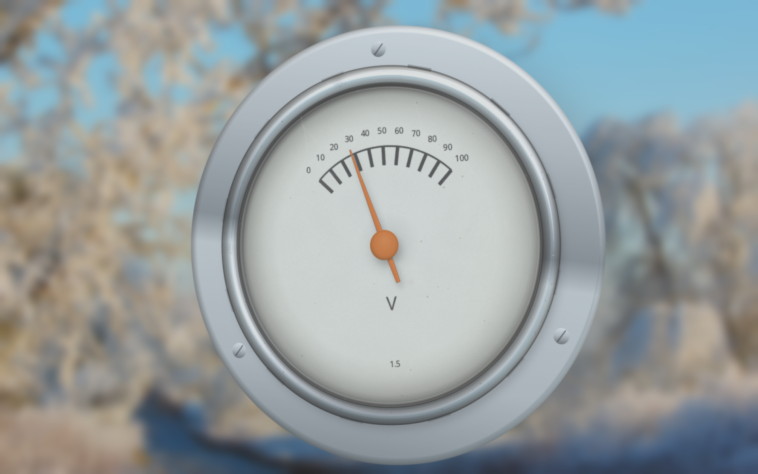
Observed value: 30 V
